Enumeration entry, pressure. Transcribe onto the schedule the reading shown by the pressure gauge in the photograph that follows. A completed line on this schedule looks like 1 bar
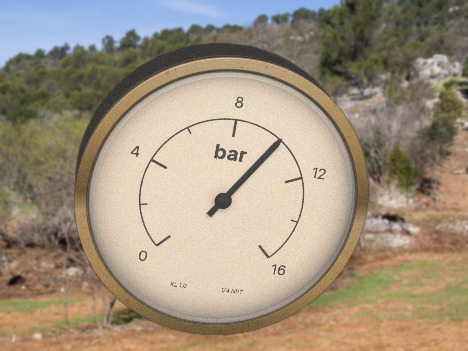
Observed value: 10 bar
